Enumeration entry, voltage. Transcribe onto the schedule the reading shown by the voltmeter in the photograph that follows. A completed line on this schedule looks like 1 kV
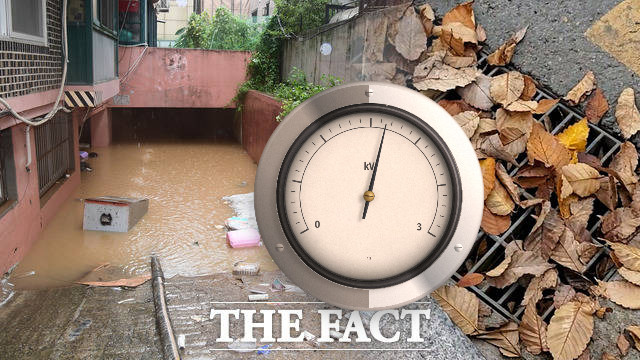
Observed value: 1.65 kV
